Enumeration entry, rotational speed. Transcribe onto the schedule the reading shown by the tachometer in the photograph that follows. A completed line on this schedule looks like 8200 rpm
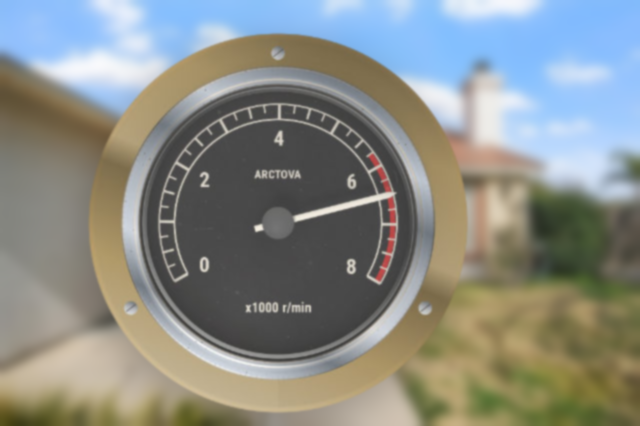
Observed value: 6500 rpm
